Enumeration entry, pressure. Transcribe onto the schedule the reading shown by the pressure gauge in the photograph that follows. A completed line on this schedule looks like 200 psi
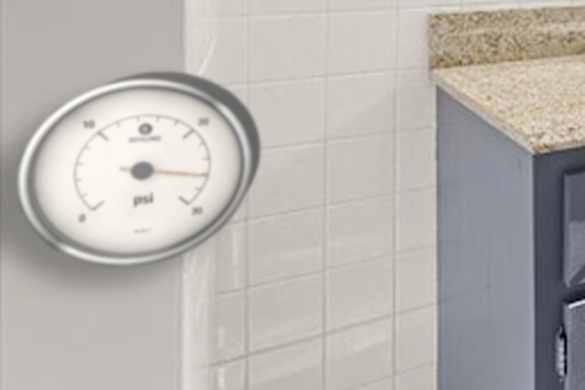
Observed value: 26 psi
